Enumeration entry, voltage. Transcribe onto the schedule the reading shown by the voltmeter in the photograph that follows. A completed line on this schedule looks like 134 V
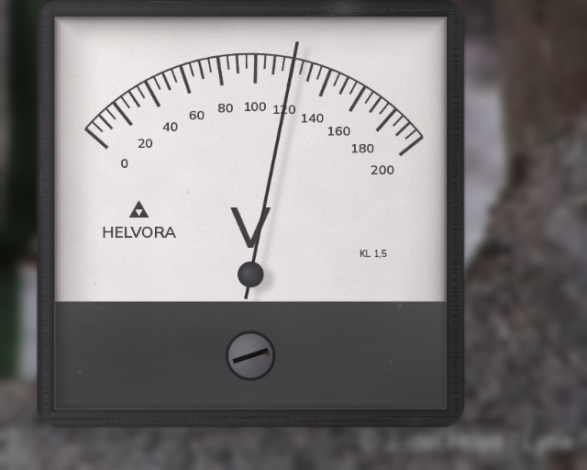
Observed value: 120 V
